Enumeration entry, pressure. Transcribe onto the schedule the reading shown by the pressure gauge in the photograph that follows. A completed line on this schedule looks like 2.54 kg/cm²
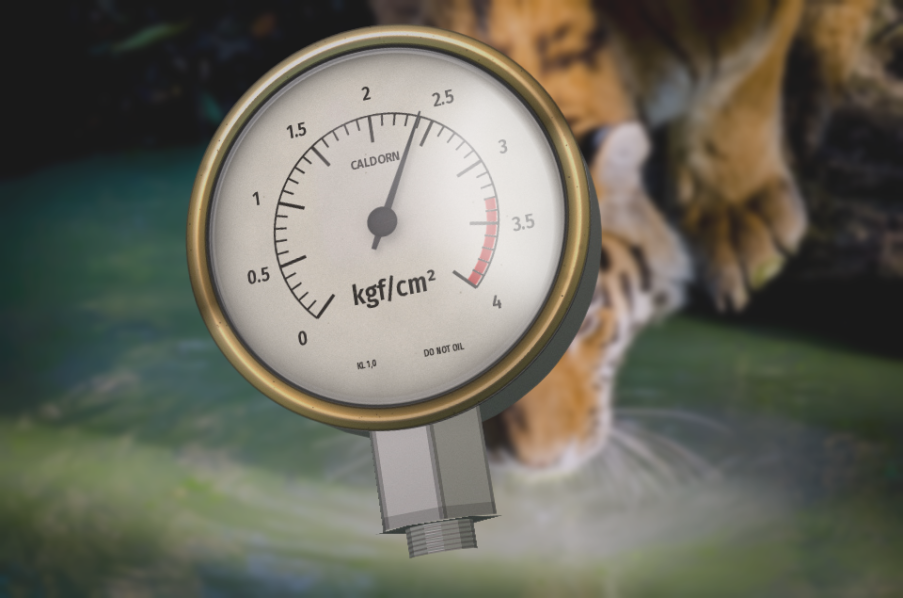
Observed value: 2.4 kg/cm²
